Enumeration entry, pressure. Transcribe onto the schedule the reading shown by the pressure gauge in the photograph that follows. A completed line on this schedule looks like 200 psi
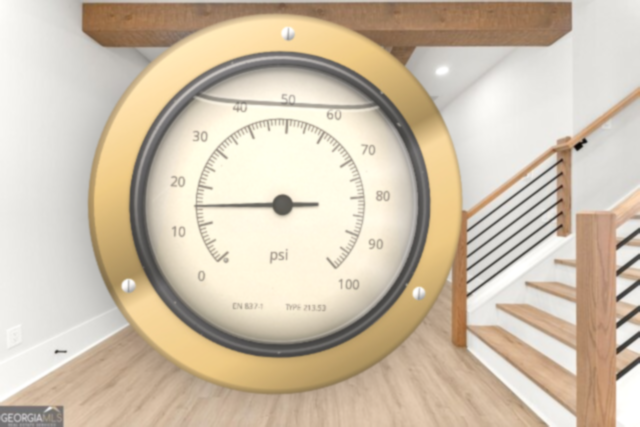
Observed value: 15 psi
